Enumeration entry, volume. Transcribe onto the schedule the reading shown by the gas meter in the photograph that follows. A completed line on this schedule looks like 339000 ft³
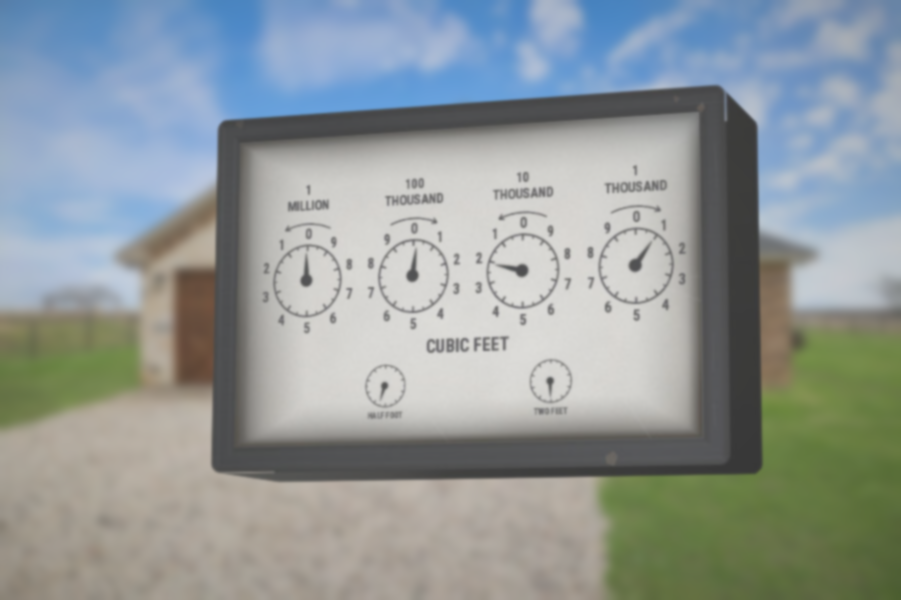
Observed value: 2100 ft³
